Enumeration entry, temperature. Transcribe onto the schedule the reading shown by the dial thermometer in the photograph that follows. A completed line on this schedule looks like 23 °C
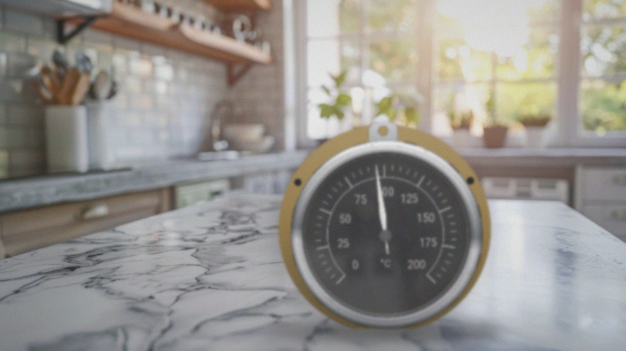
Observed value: 95 °C
